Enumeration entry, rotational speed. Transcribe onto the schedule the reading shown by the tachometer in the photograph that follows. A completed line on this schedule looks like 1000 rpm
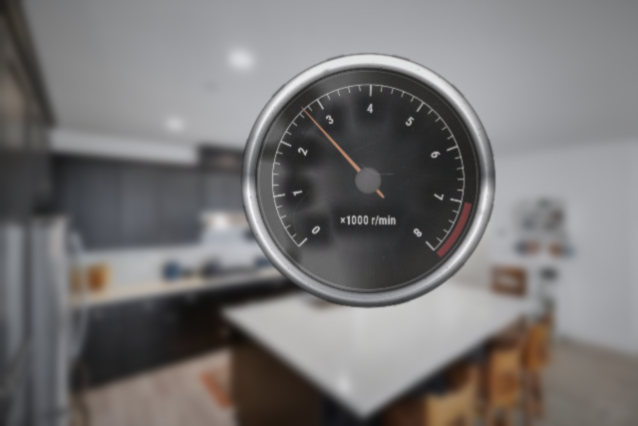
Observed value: 2700 rpm
